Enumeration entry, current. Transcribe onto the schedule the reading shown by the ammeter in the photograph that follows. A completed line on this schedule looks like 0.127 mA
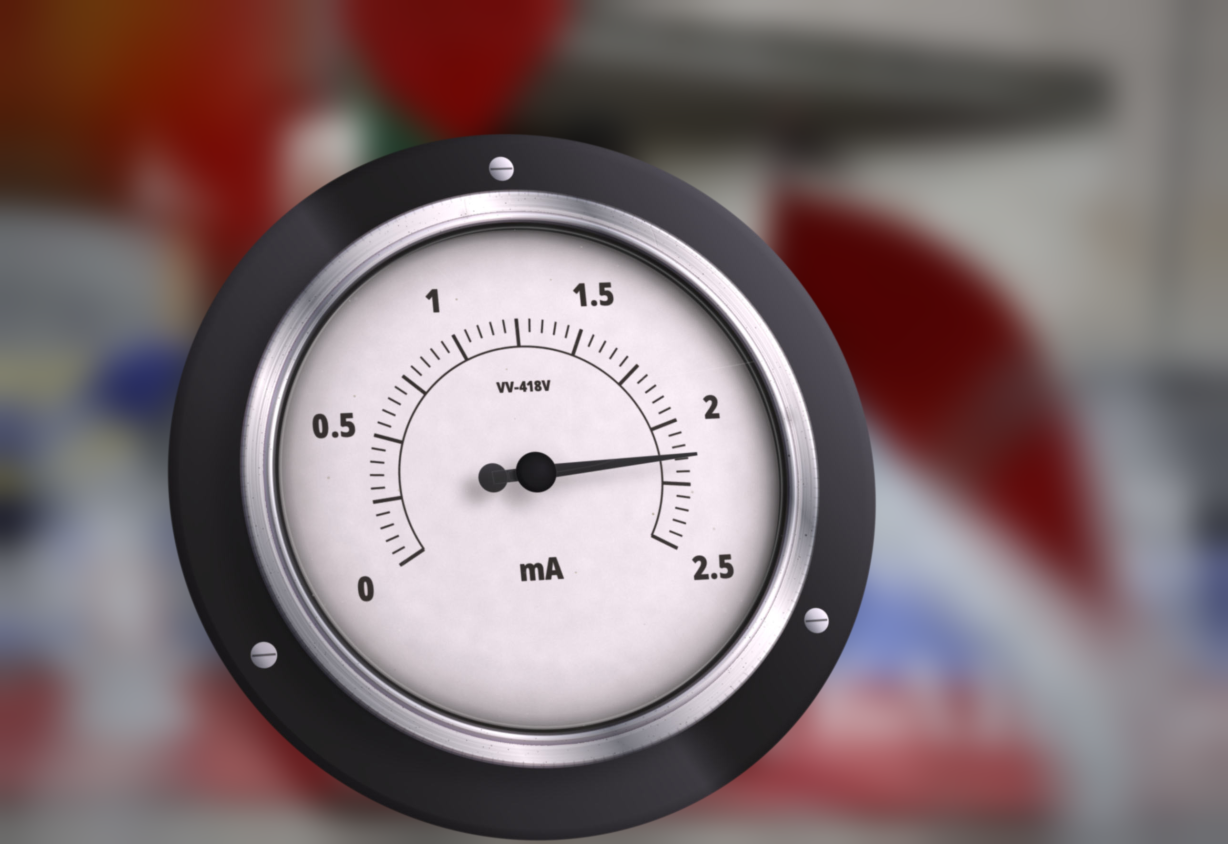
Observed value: 2.15 mA
